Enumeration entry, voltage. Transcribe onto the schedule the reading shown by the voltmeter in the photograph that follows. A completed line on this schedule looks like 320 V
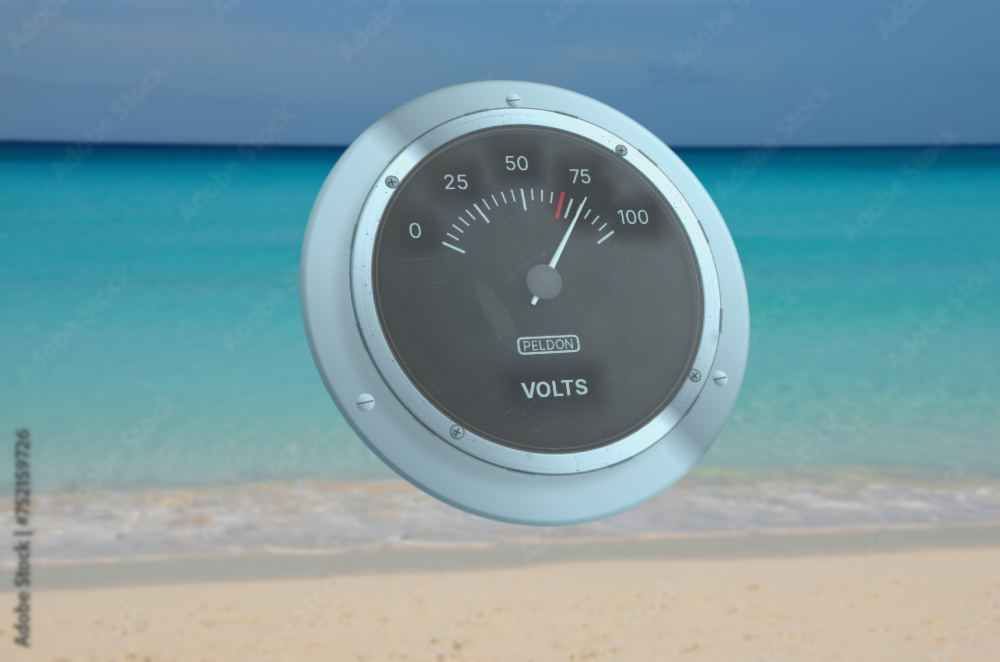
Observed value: 80 V
